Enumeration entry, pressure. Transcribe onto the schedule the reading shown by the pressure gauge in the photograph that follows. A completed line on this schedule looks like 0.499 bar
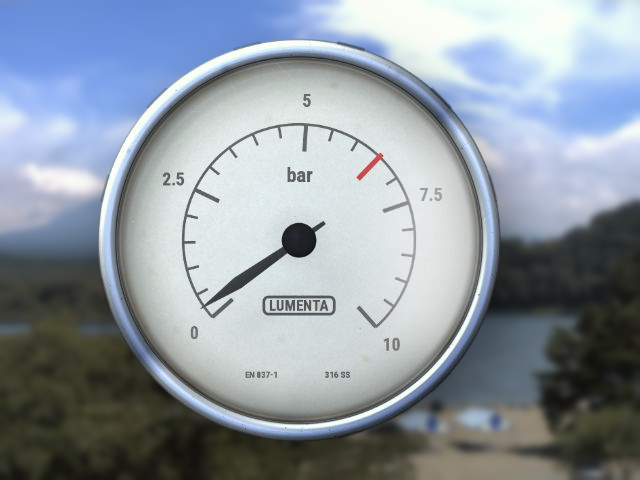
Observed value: 0.25 bar
